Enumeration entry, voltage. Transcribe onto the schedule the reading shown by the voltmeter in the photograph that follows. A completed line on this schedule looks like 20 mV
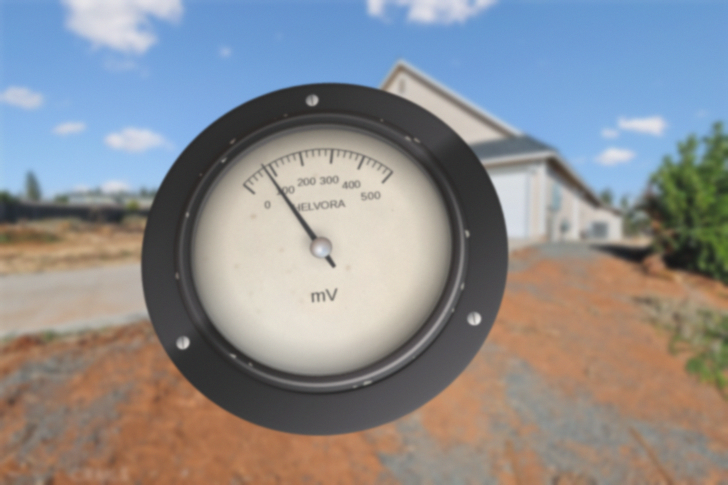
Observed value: 80 mV
